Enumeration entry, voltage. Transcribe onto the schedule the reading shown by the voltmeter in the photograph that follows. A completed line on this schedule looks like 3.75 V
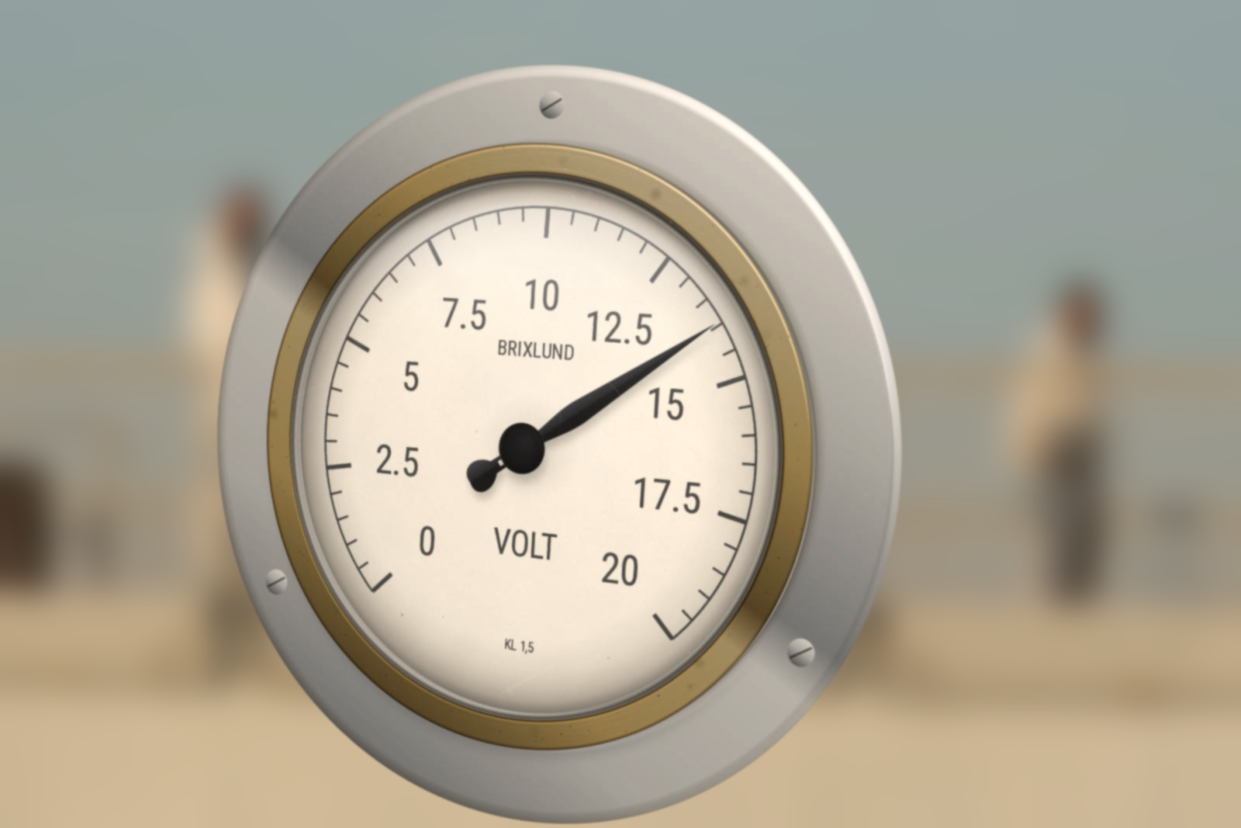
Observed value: 14 V
